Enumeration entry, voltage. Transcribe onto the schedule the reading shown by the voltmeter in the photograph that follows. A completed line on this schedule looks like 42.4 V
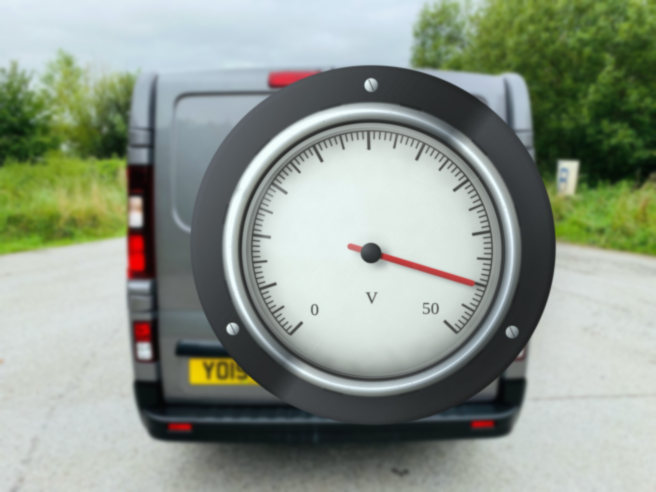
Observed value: 45 V
